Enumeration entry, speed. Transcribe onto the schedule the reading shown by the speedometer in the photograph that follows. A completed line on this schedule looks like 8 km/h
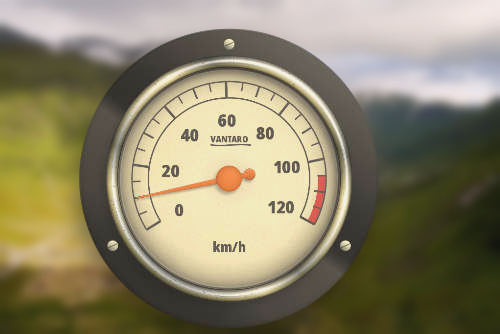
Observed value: 10 km/h
